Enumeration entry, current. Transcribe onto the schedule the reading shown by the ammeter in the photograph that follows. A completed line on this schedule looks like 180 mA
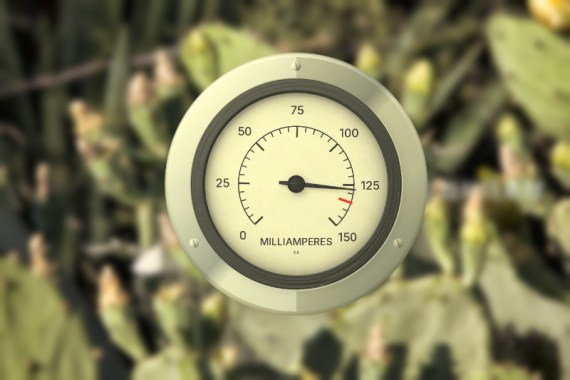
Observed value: 127.5 mA
